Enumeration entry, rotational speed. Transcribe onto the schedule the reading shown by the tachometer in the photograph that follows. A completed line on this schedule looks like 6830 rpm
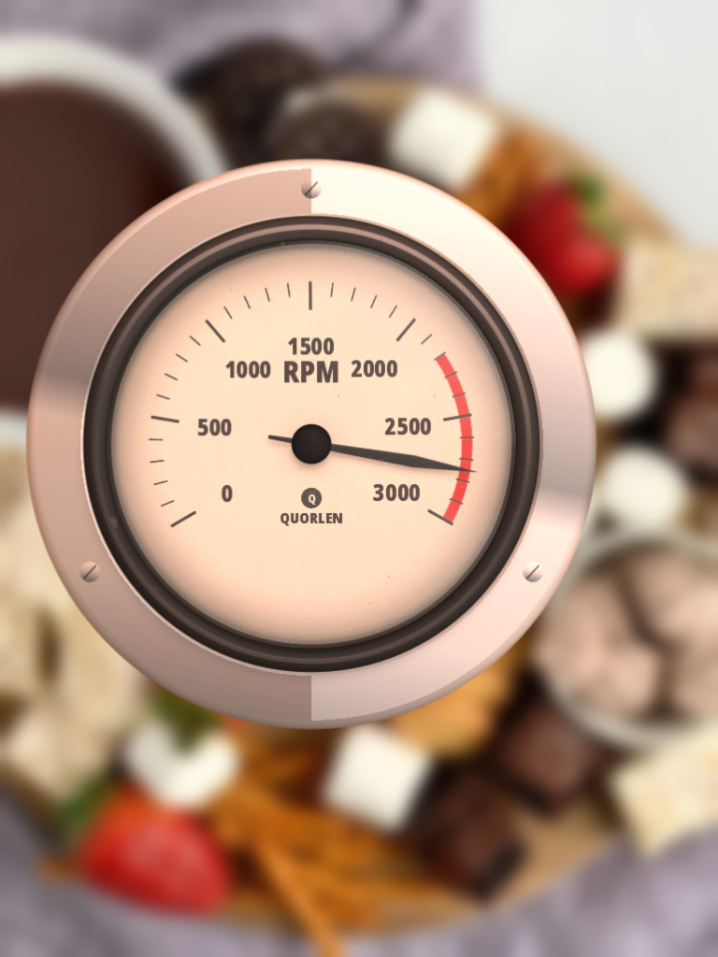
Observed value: 2750 rpm
